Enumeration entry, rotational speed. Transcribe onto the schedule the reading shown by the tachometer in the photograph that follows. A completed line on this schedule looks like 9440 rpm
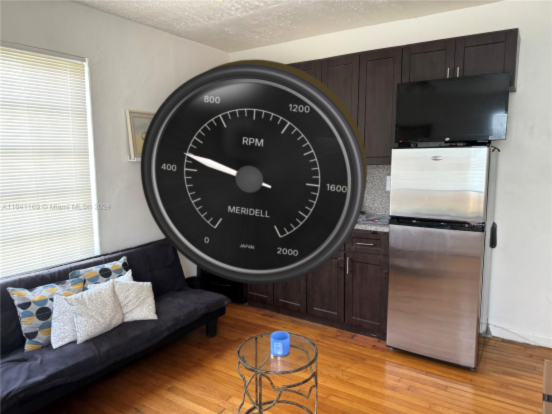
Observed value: 500 rpm
